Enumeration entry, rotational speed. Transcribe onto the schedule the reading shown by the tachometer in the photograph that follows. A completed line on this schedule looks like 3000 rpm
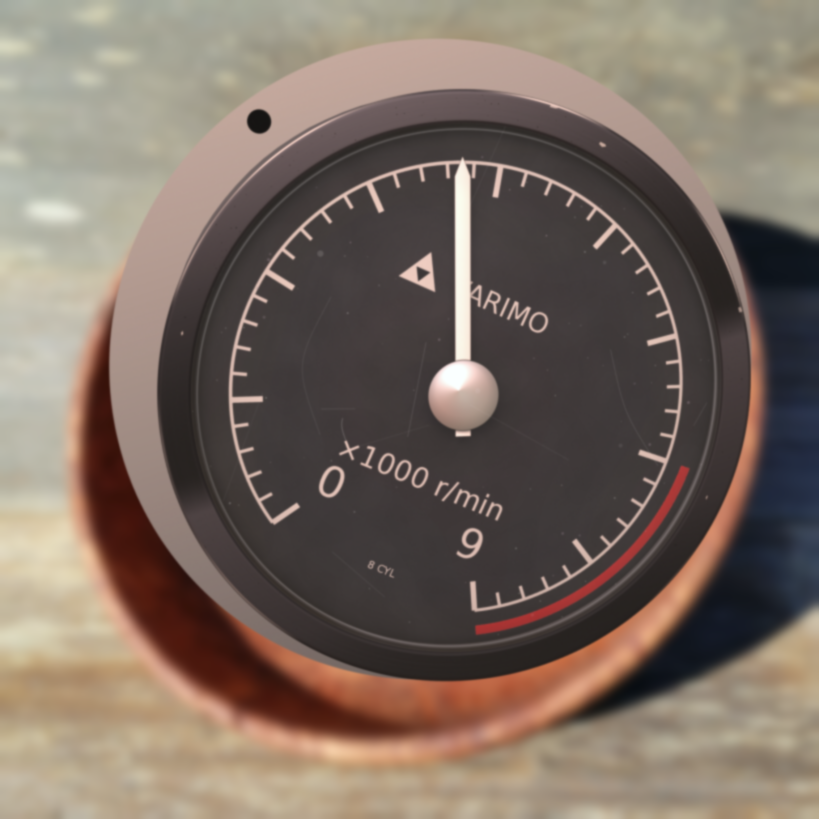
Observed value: 3700 rpm
